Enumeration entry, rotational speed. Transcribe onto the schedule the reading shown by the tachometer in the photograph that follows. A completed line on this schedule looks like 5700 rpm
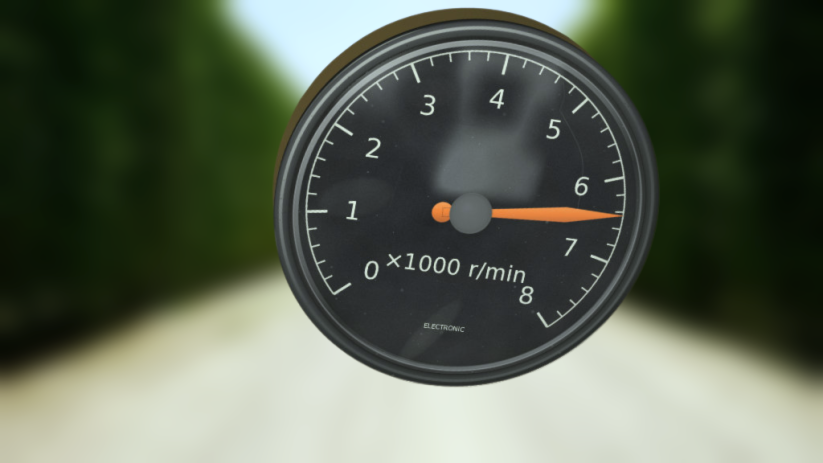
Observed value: 6400 rpm
